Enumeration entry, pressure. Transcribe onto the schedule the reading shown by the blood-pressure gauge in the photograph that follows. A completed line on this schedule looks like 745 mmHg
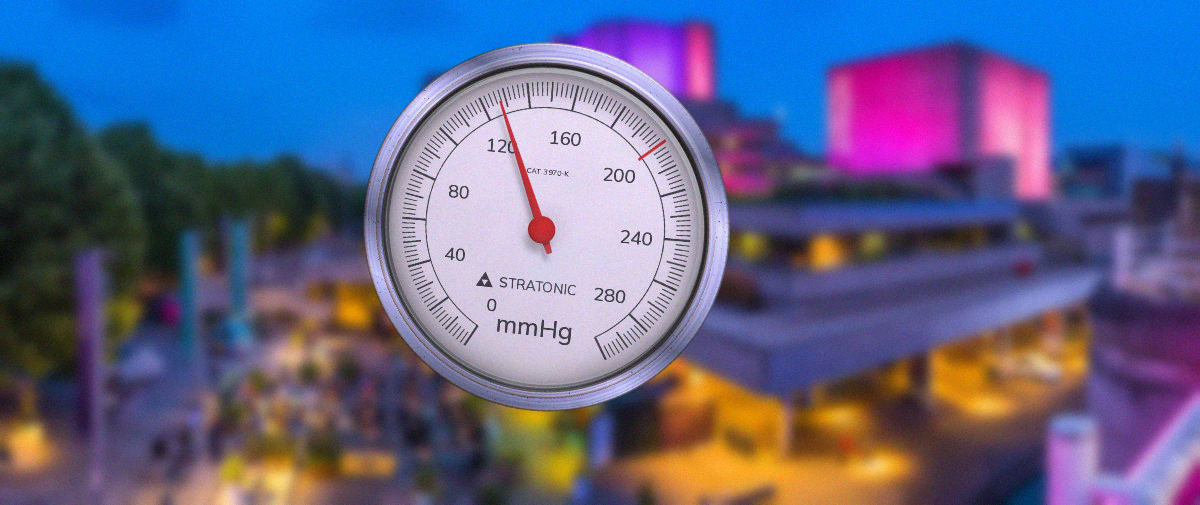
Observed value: 128 mmHg
